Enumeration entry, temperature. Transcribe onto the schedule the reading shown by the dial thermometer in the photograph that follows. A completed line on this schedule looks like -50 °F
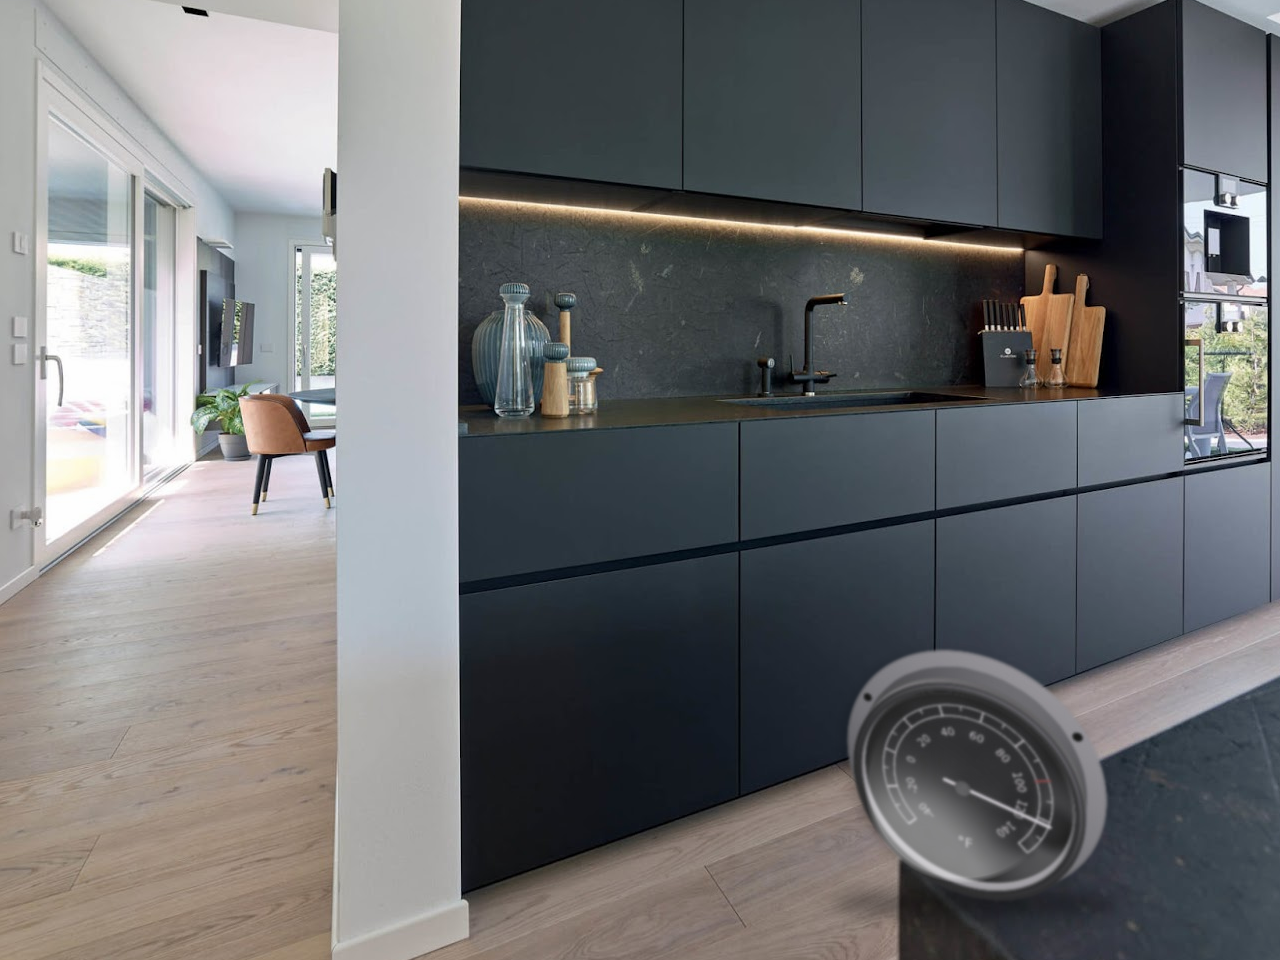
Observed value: 120 °F
